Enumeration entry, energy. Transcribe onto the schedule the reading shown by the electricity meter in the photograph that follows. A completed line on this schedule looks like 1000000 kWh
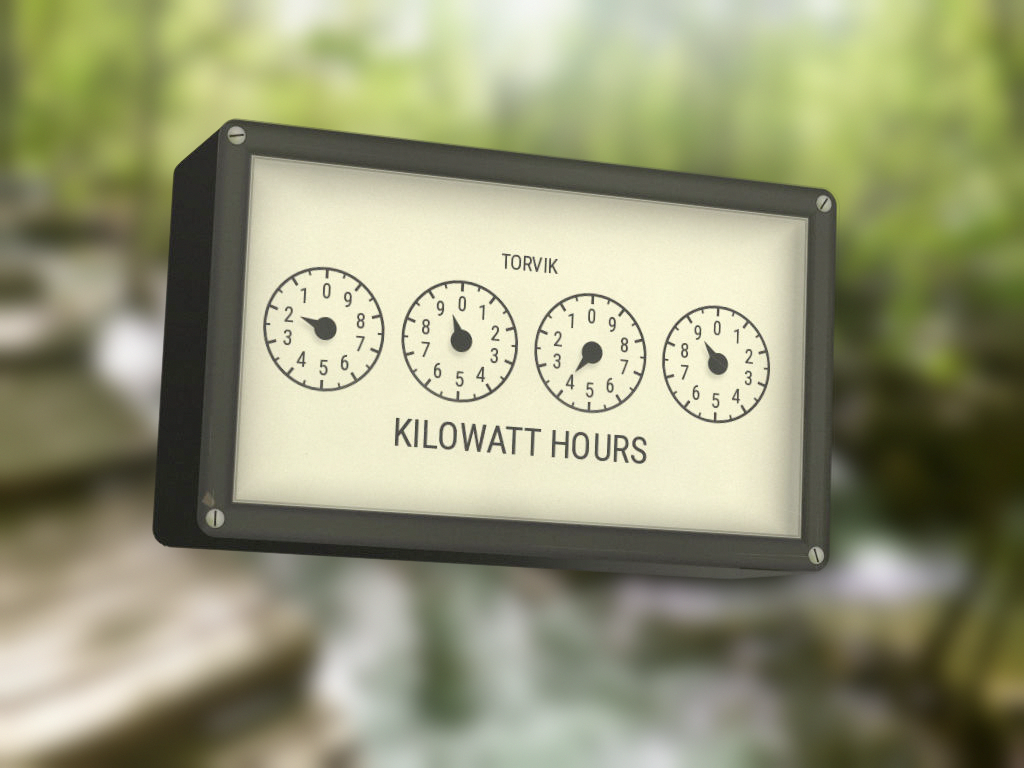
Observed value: 1939 kWh
